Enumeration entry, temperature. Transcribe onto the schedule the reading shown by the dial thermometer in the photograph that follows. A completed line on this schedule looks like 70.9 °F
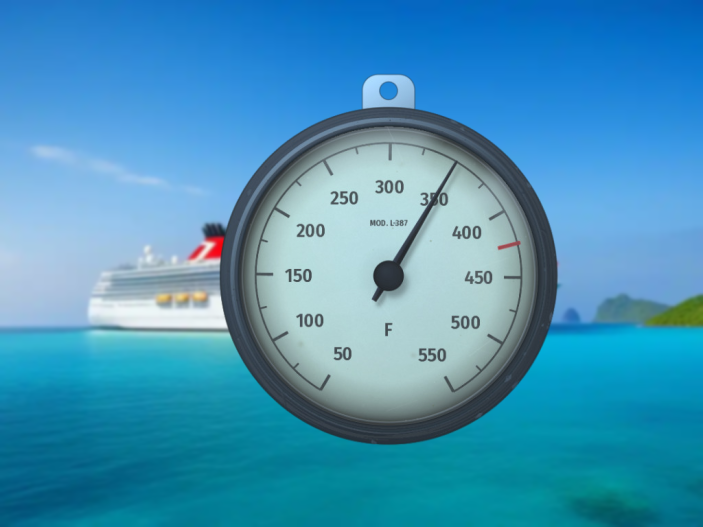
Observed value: 350 °F
